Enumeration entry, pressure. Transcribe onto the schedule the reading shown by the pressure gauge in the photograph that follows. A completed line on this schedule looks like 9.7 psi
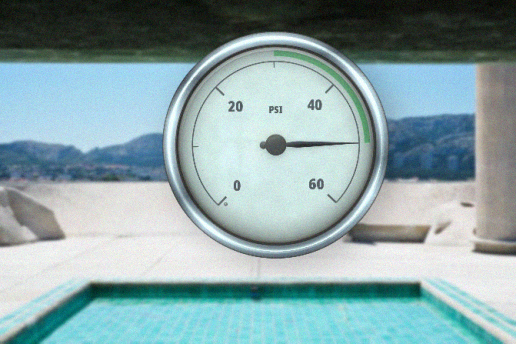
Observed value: 50 psi
